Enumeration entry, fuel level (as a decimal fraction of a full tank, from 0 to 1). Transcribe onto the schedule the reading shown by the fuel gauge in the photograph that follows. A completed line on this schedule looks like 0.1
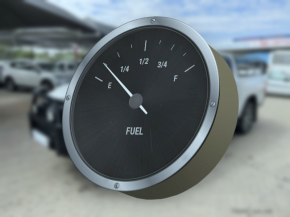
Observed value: 0.125
